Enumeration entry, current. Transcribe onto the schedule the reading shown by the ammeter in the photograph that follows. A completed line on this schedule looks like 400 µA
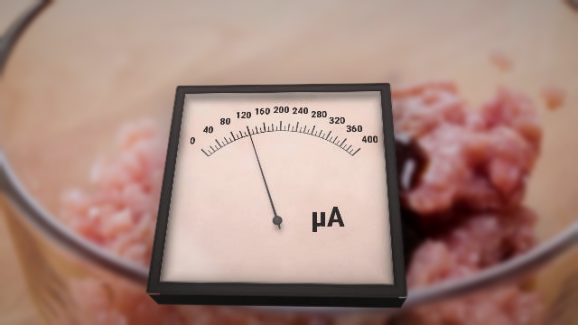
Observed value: 120 µA
